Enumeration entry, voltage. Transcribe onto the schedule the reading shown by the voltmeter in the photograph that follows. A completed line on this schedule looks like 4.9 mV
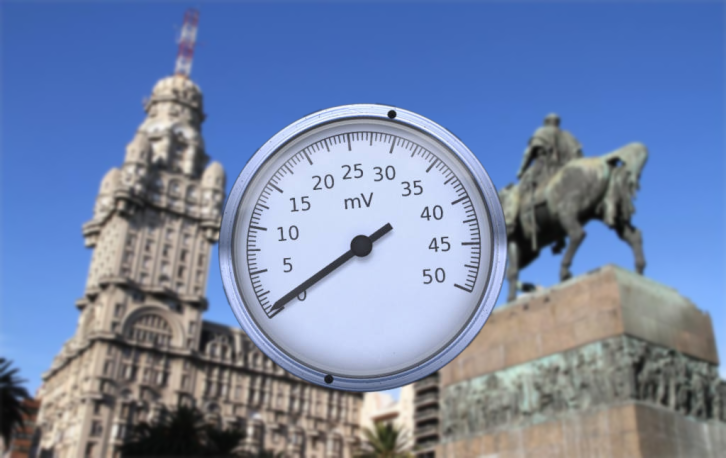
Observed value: 0.5 mV
